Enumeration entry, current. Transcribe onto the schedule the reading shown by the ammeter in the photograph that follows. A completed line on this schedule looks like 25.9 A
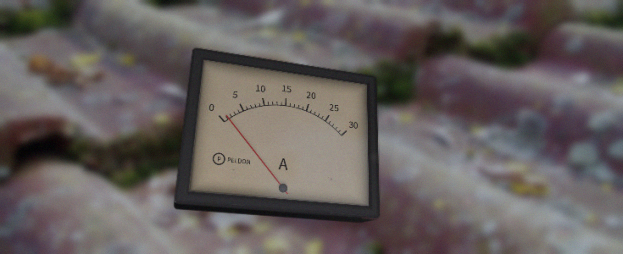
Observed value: 1 A
